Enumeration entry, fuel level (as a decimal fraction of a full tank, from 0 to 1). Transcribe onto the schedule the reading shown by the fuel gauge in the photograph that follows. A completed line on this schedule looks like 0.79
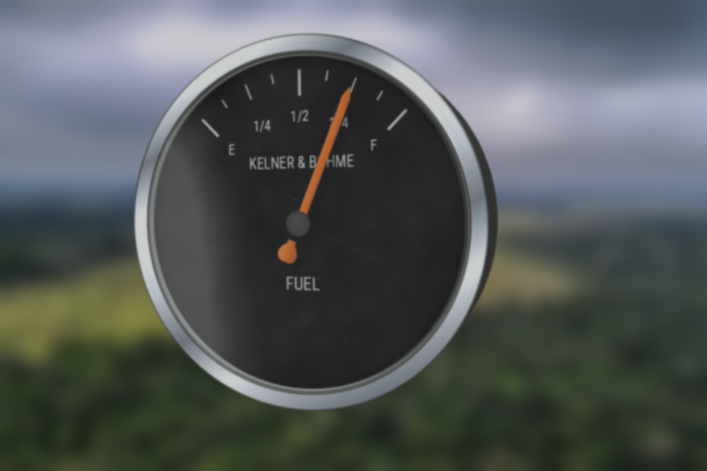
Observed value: 0.75
